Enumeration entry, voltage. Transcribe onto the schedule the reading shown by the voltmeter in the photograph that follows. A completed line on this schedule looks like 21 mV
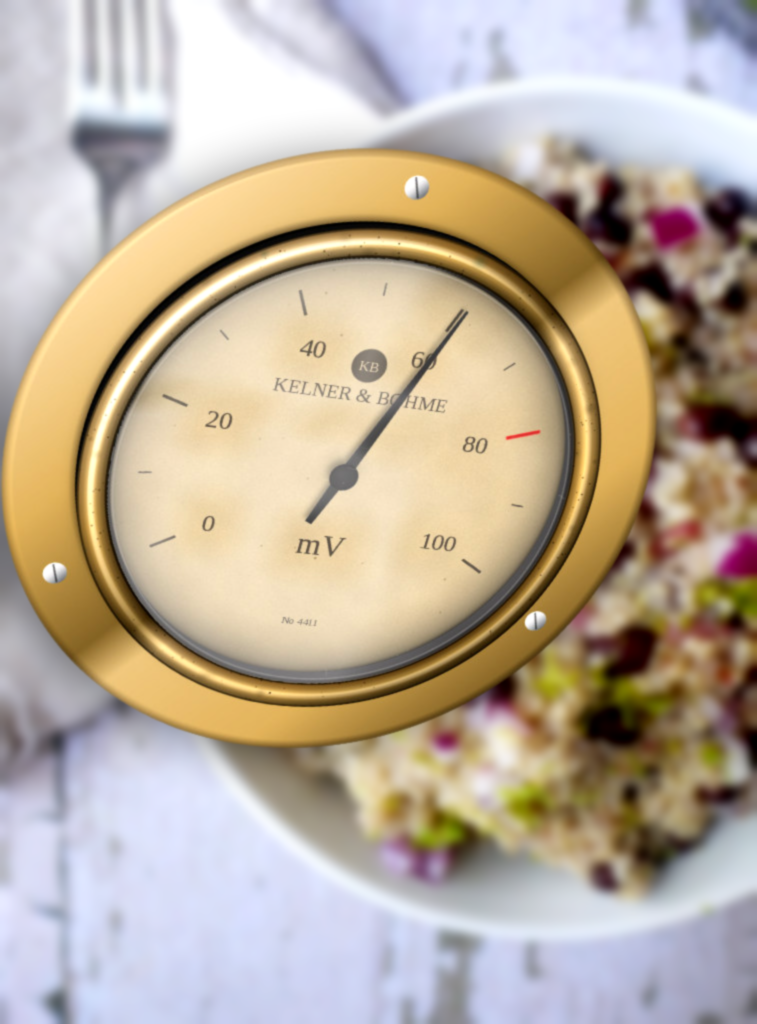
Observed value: 60 mV
